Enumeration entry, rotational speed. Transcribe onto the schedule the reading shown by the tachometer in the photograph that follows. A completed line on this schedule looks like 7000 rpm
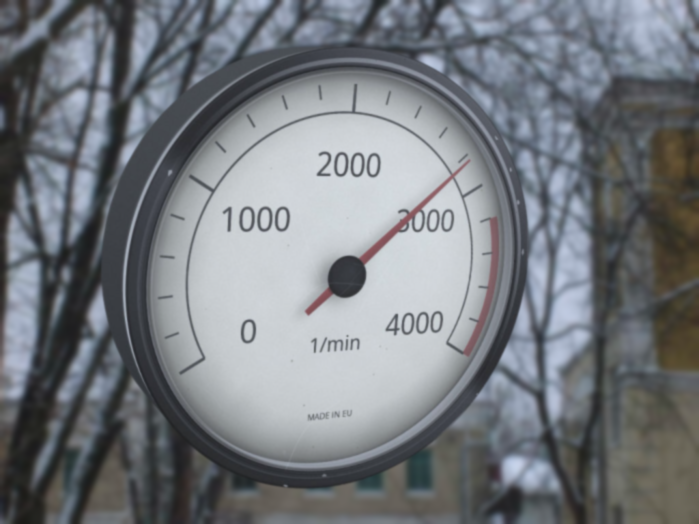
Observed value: 2800 rpm
